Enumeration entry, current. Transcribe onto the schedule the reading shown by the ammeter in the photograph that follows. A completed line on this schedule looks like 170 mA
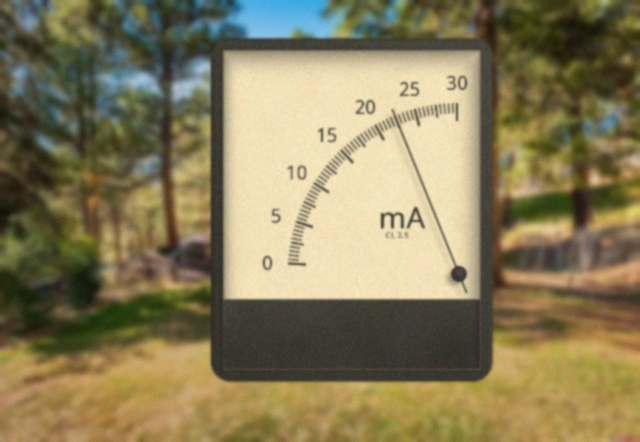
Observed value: 22.5 mA
